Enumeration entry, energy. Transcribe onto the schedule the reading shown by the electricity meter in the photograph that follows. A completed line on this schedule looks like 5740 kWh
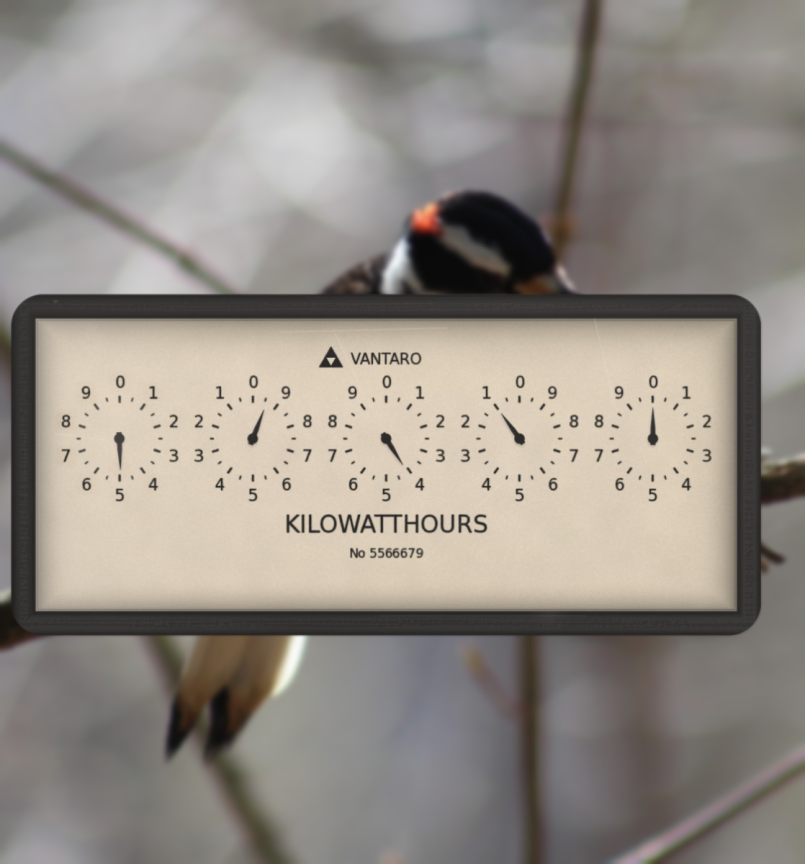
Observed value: 49410 kWh
